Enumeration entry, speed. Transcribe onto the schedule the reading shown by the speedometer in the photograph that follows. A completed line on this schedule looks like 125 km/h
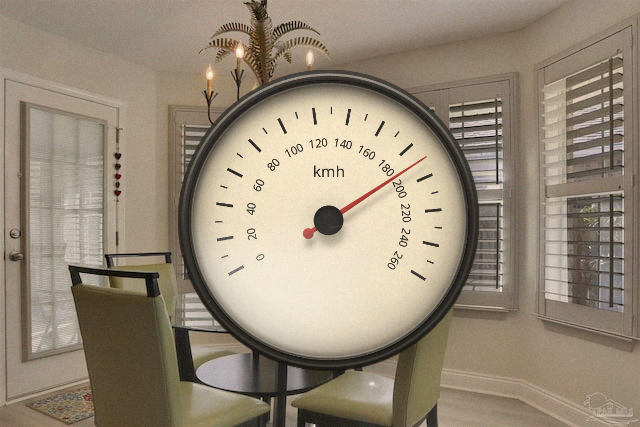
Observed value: 190 km/h
